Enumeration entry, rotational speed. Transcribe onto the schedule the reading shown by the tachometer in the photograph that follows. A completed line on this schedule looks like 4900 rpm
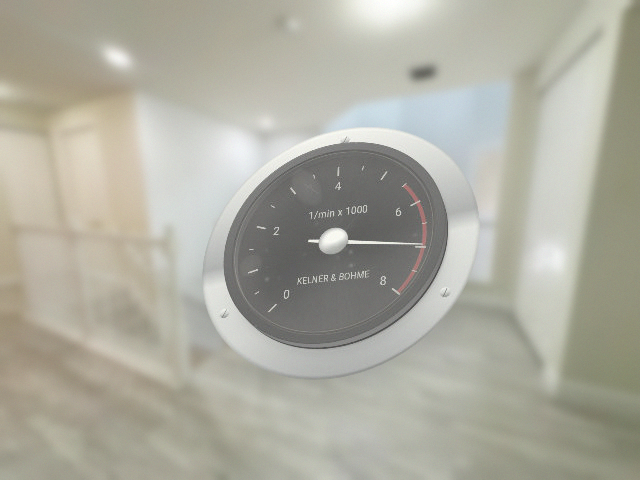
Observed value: 7000 rpm
